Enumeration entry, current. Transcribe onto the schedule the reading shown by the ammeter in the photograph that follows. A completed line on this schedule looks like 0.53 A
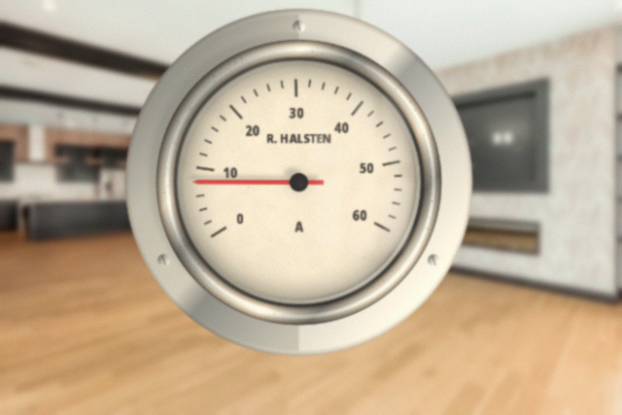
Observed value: 8 A
